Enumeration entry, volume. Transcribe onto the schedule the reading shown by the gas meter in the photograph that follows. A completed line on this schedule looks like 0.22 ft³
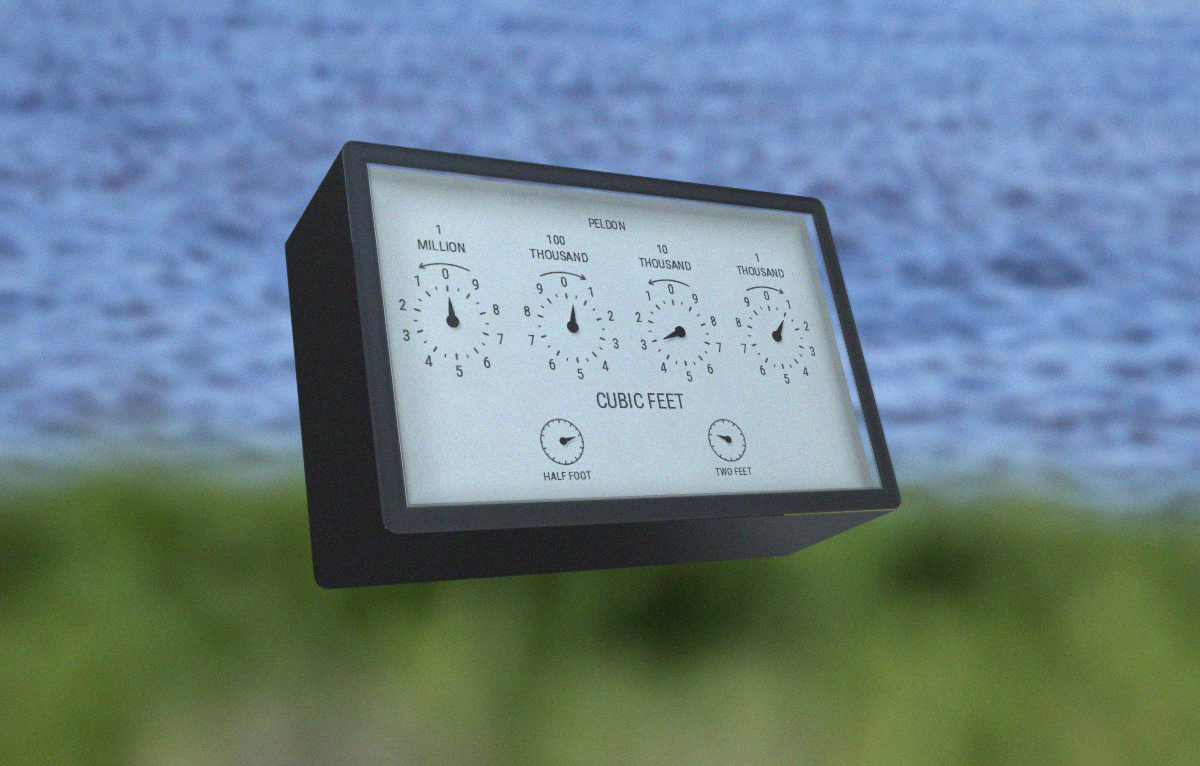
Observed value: 3100 ft³
